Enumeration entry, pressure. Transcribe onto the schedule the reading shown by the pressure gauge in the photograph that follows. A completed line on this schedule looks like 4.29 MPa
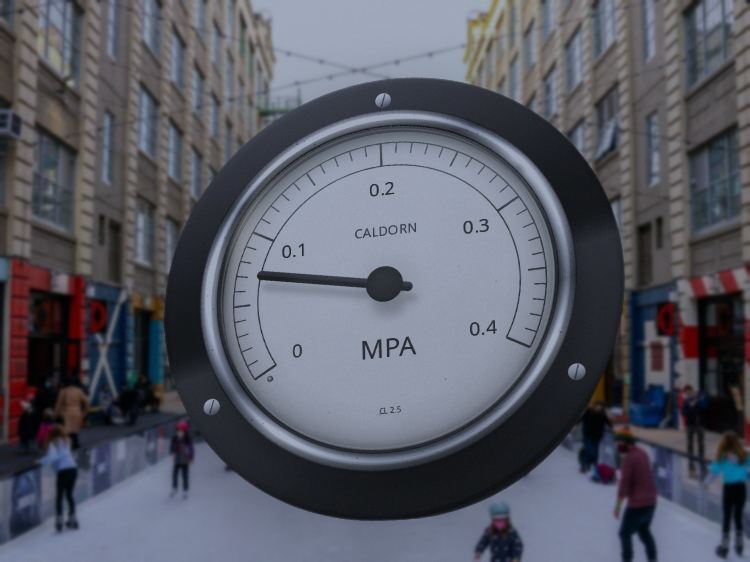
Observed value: 0.07 MPa
